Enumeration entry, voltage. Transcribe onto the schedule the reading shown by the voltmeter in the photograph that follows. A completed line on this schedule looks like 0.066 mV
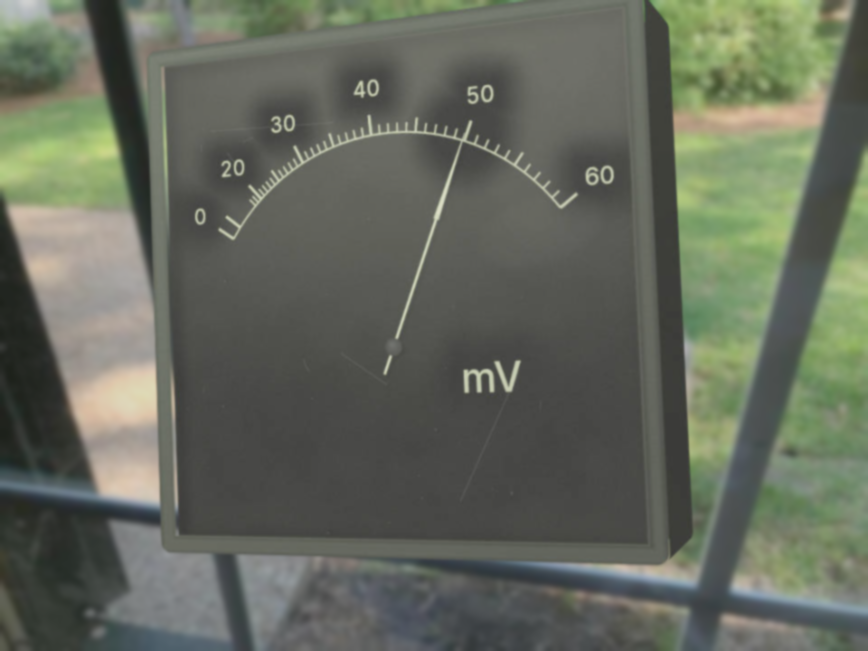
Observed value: 50 mV
